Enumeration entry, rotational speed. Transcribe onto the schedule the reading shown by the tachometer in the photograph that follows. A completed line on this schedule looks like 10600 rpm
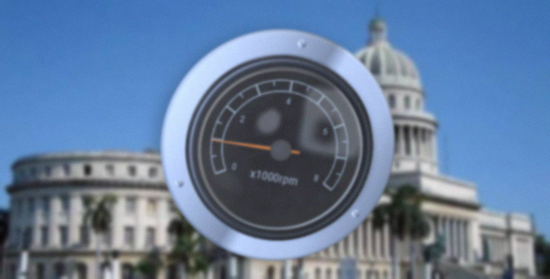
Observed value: 1000 rpm
